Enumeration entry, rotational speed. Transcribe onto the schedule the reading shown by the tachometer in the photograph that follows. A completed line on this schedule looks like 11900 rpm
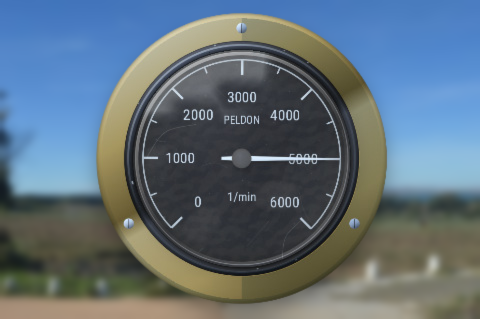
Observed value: 5000 rpm
